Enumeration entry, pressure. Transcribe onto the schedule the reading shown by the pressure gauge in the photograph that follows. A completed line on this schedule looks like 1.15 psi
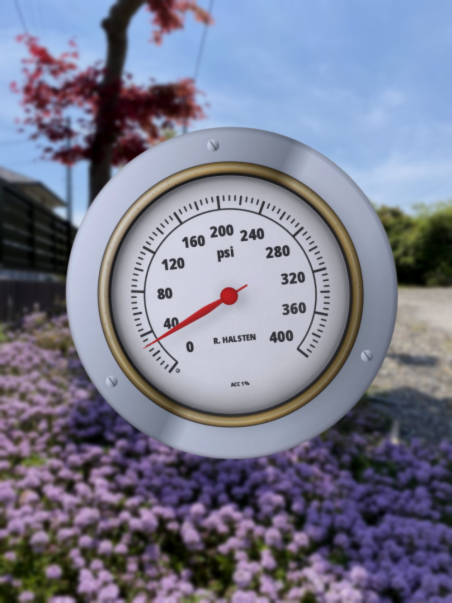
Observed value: 30 psi
